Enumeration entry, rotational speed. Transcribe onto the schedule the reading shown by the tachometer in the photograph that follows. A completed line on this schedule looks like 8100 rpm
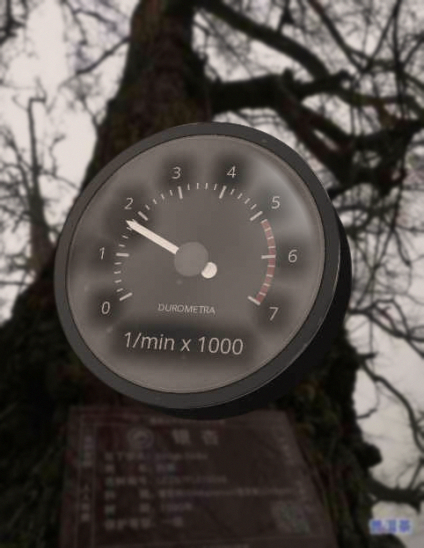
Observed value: 1700 rpm
